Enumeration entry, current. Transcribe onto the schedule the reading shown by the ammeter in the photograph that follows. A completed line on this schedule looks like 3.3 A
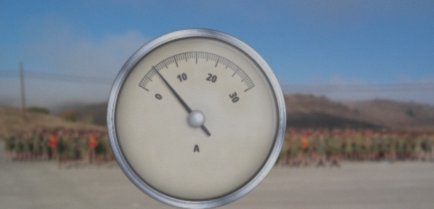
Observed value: 5 A
